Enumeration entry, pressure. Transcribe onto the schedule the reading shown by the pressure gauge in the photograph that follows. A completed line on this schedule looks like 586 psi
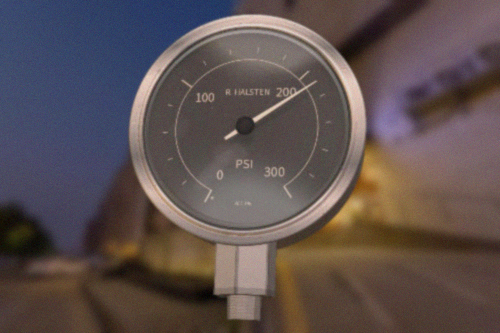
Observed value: 210 psi
